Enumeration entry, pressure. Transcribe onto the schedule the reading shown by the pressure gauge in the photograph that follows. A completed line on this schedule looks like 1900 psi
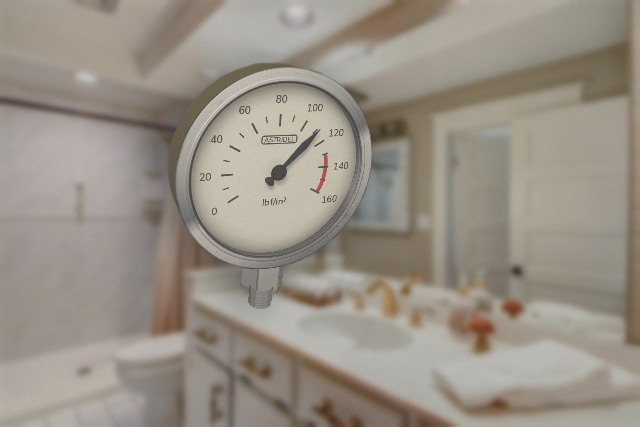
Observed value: 110 psi
